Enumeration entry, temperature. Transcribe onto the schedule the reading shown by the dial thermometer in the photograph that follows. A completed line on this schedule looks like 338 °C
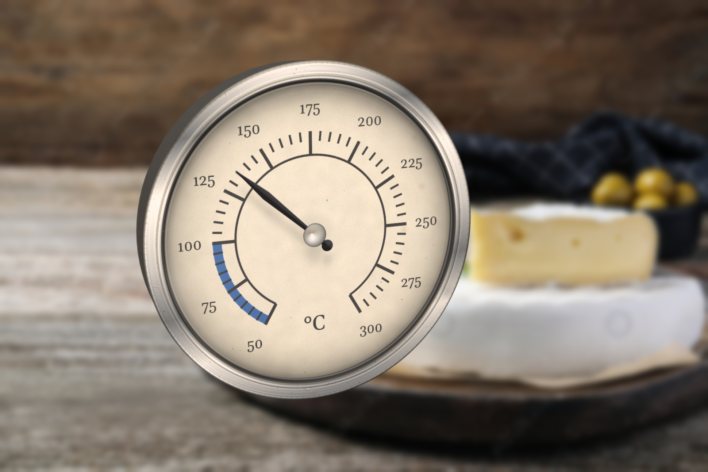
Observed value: 135 °C
